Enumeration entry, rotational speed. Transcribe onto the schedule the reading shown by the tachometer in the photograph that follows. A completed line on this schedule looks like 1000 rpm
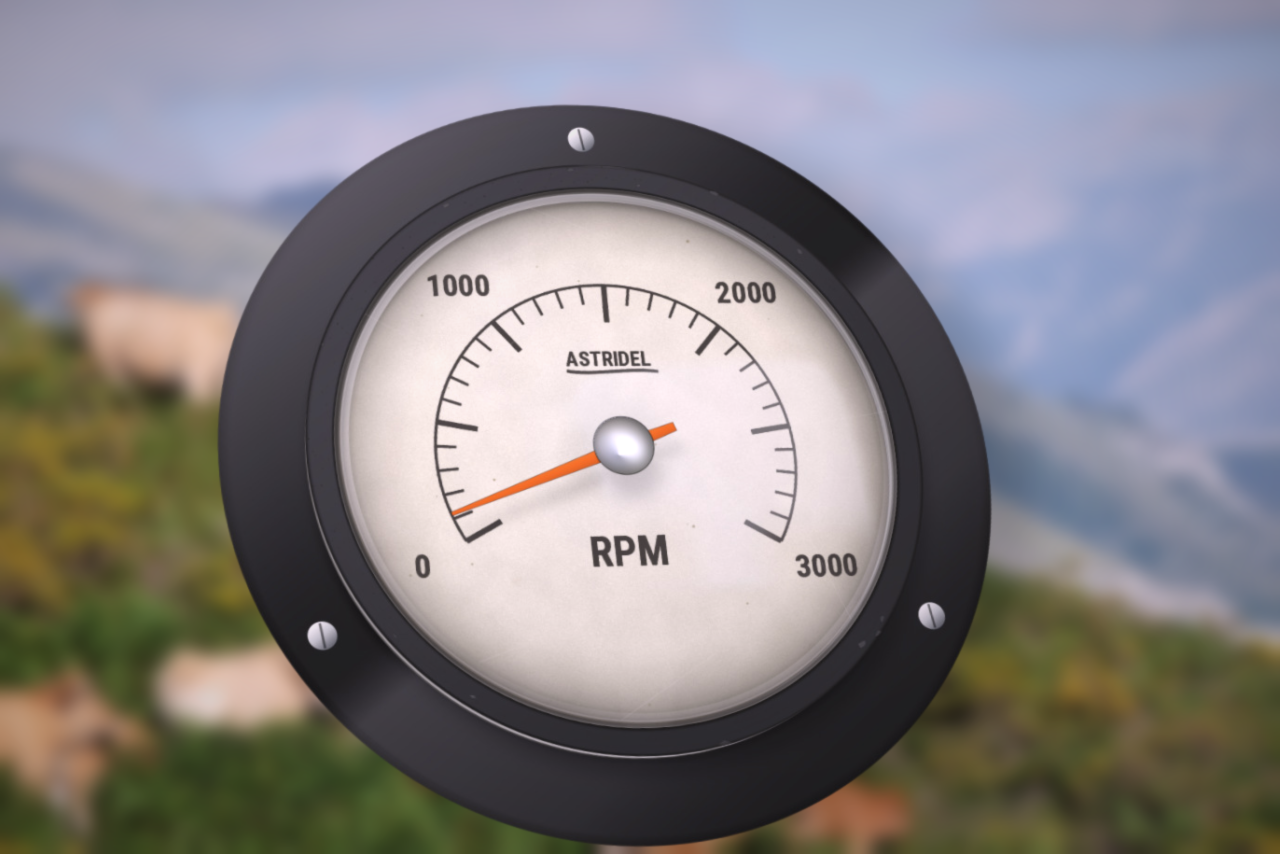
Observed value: 100 rpm
